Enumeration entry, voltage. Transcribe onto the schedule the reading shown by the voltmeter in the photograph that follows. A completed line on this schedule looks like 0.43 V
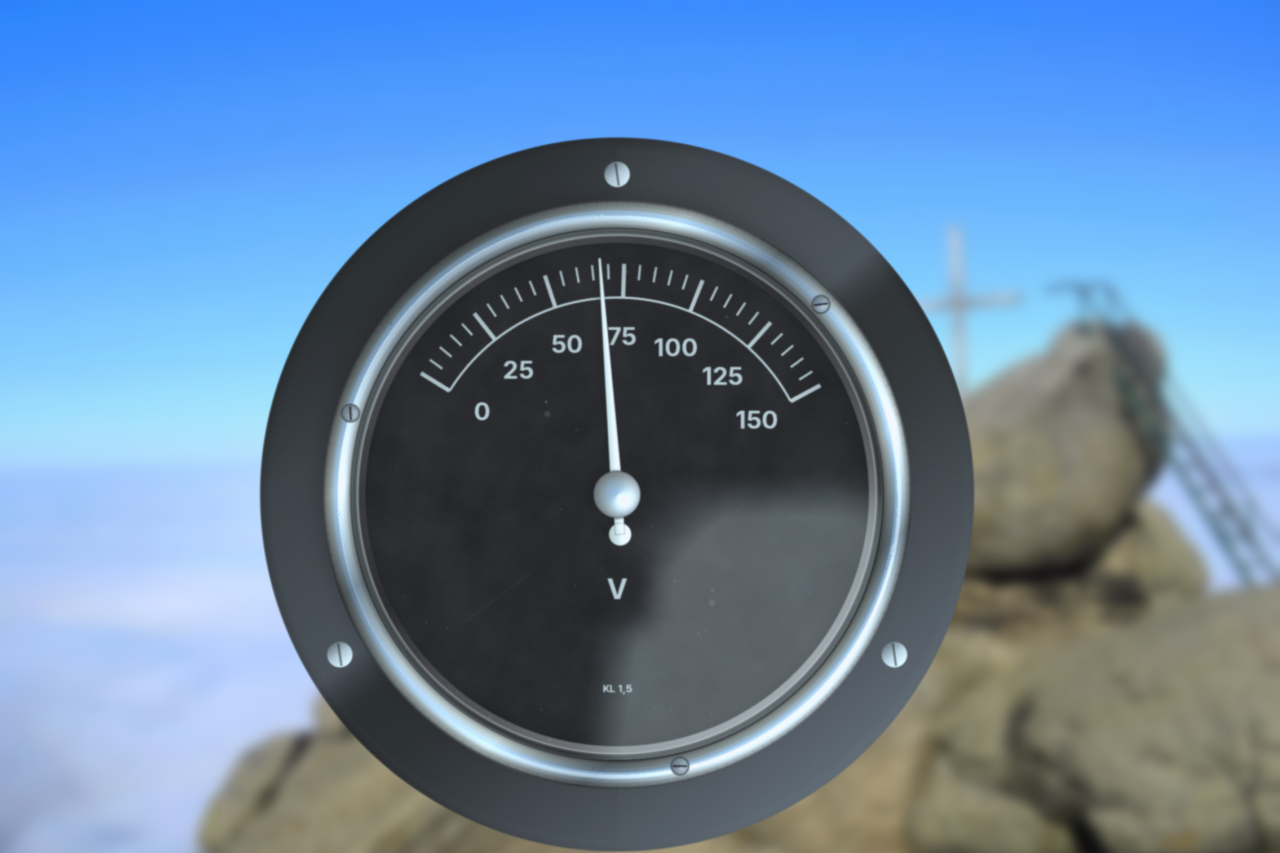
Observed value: 67.5 V
